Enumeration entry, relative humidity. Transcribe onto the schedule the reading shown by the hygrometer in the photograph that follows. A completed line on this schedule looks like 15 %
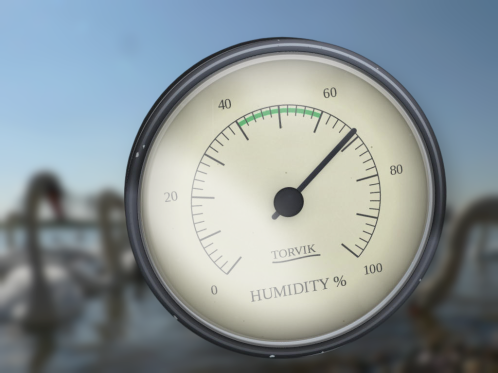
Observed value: 68 %
